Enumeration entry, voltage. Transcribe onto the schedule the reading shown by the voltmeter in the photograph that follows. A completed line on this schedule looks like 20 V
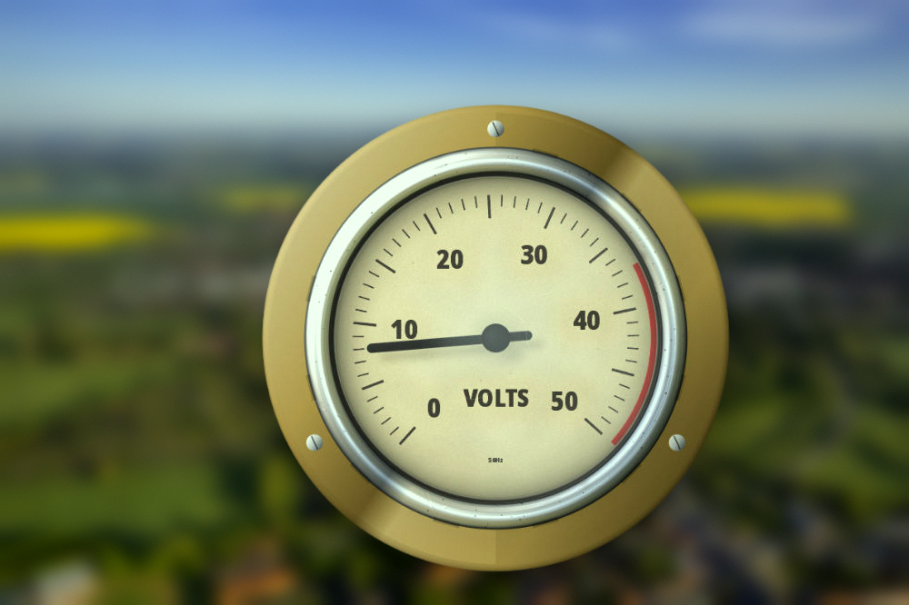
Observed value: 8 V
